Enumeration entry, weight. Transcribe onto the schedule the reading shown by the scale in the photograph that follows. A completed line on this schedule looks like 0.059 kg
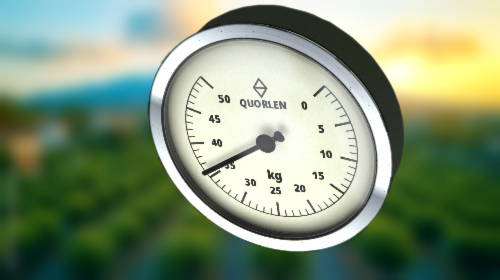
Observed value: 36 kg
